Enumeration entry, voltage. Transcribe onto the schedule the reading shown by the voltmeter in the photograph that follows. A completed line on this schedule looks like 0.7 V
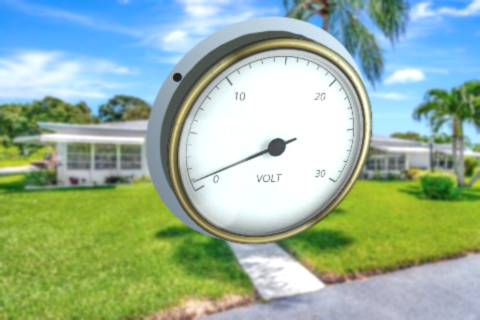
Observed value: 1 V
